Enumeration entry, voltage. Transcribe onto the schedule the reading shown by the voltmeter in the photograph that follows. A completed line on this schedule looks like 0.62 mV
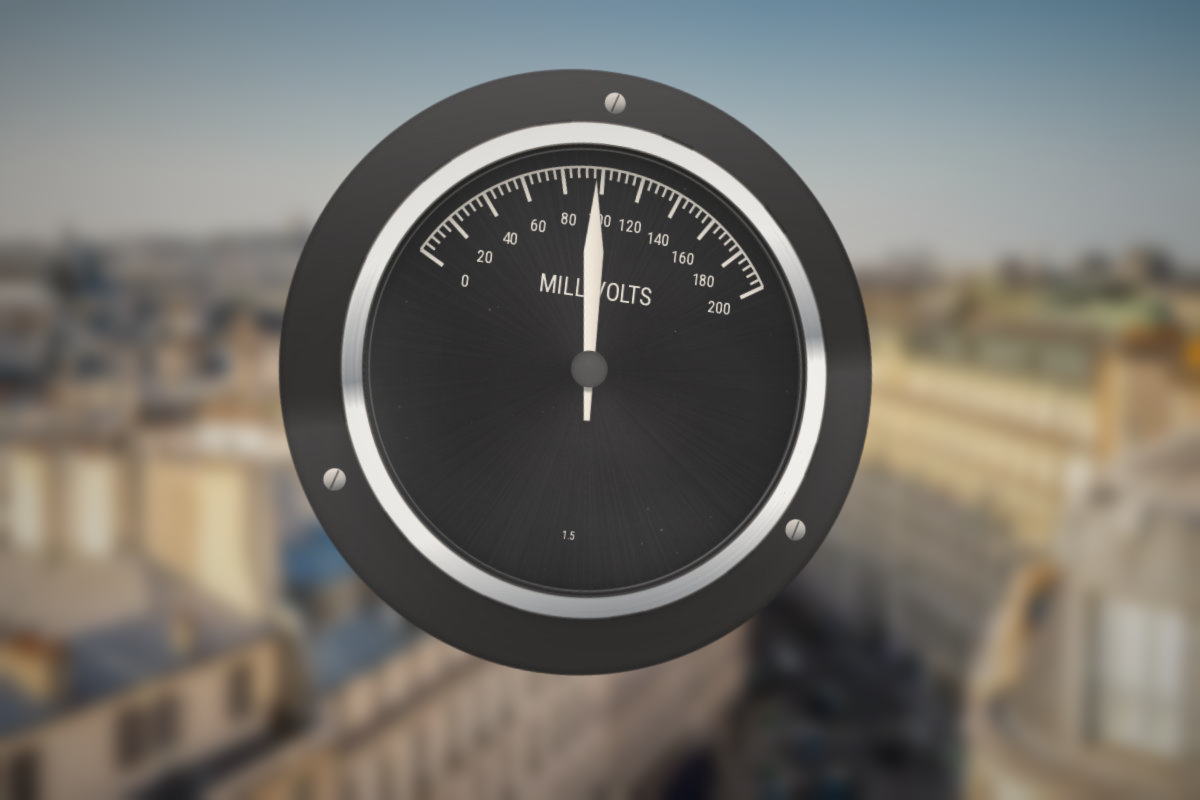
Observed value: 96 mV
